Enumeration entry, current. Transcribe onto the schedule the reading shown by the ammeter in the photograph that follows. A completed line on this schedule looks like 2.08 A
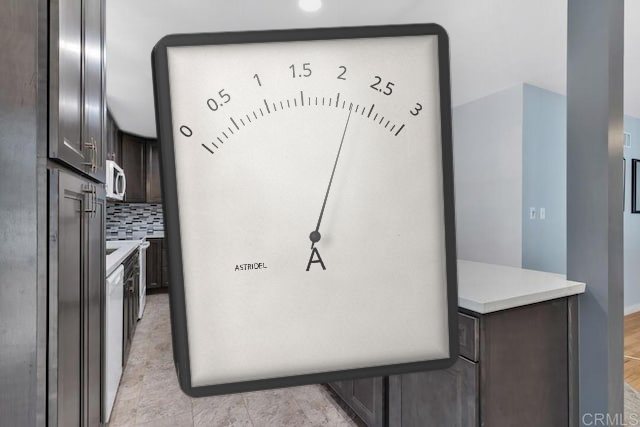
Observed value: 2.2 A
